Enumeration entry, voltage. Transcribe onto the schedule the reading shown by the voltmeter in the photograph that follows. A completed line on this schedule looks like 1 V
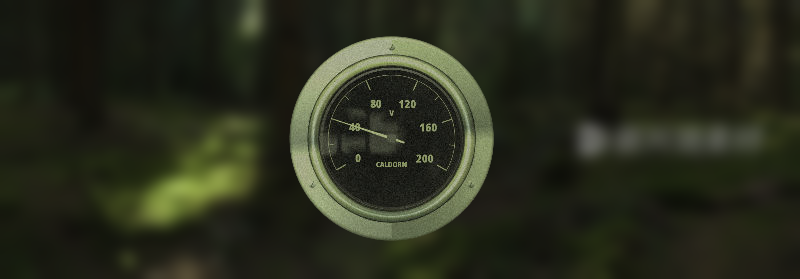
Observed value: 40 V
